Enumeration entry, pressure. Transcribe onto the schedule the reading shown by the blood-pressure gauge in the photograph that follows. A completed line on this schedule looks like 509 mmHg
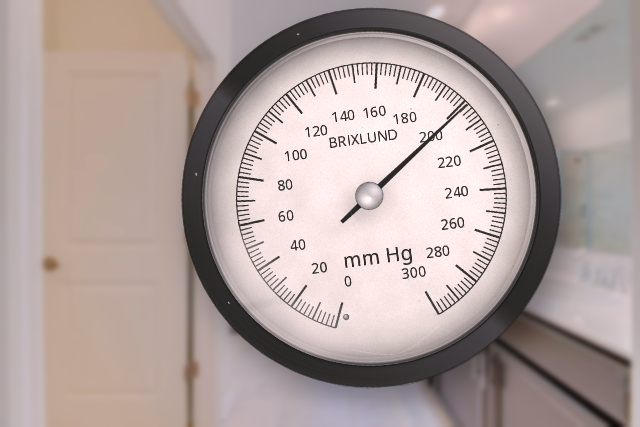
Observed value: 202 mmHg
